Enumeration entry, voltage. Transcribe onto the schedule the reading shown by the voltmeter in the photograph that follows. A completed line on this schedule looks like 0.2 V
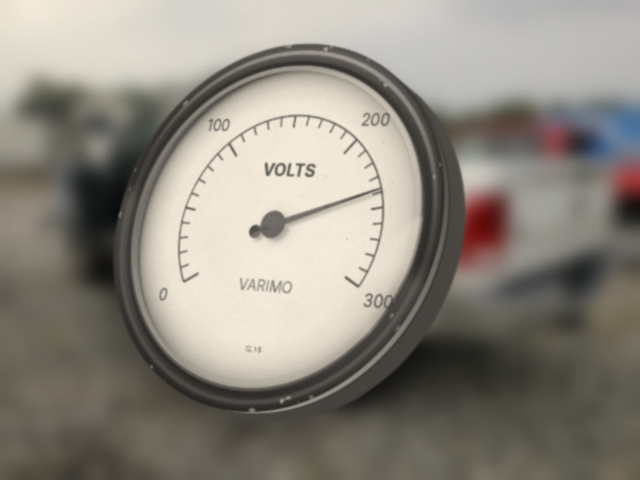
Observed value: 240 V
